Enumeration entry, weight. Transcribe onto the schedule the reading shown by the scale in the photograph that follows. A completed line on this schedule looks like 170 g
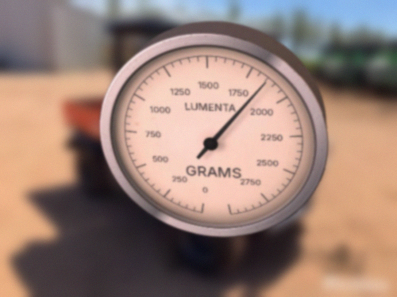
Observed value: 1850 g
